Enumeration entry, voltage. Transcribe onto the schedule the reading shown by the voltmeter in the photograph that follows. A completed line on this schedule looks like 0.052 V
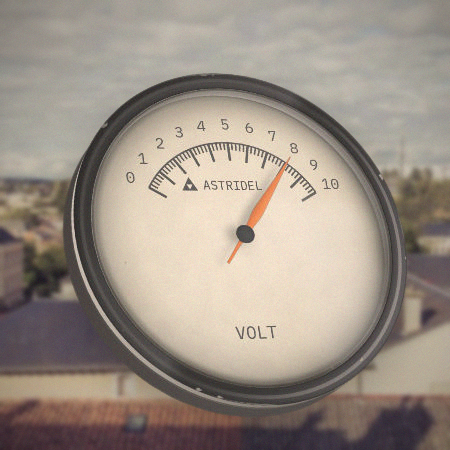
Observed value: 8 V
